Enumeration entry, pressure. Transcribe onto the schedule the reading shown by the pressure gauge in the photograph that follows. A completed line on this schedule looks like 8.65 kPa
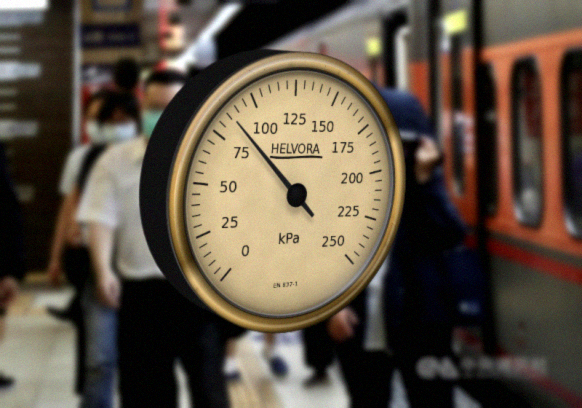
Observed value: 85 kPa
